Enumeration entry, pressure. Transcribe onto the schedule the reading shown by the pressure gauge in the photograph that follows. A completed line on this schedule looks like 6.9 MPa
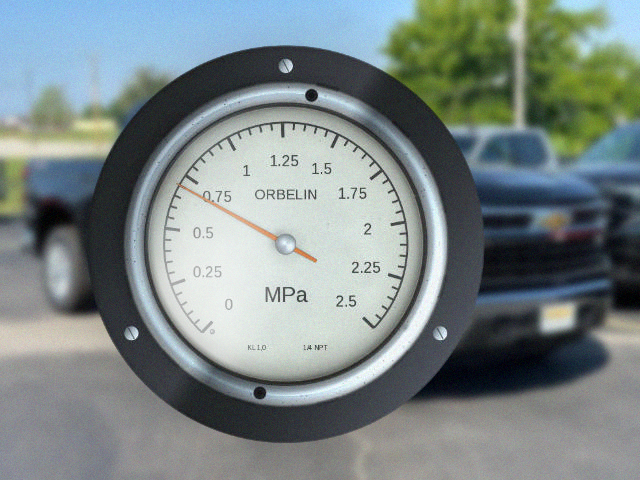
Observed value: 0.7 MPa
